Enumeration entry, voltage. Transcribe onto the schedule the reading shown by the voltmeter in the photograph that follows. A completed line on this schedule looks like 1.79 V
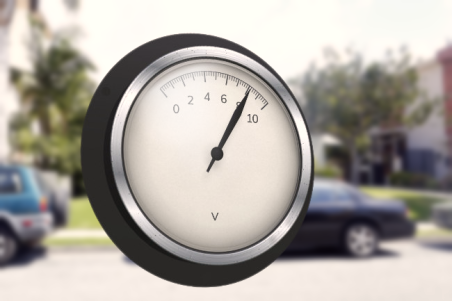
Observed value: 8 V
